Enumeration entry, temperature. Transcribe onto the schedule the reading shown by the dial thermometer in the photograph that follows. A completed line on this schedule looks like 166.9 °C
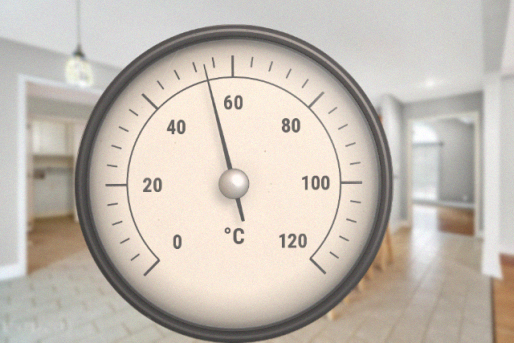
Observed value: 54 °C
